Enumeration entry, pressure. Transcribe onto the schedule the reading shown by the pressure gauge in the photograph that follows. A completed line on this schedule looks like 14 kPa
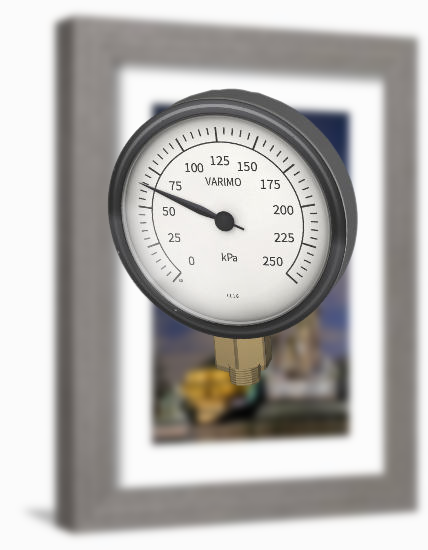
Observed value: 65 kPa
